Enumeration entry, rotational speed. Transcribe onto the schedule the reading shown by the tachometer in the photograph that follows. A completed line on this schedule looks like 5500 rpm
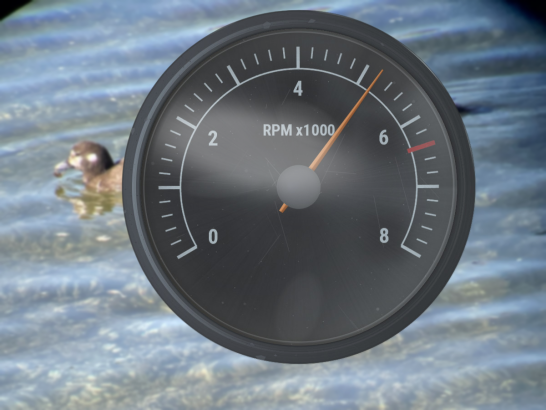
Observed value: 5200 rpm
